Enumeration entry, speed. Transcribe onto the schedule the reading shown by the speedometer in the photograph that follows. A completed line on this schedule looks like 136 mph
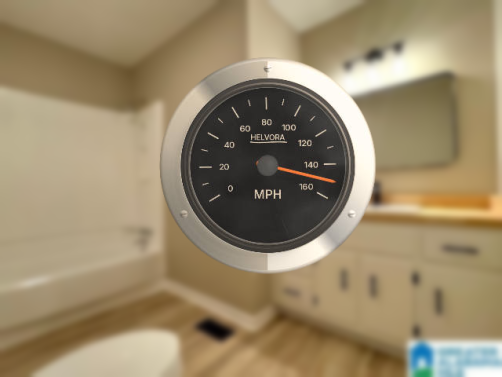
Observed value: 150 mph
